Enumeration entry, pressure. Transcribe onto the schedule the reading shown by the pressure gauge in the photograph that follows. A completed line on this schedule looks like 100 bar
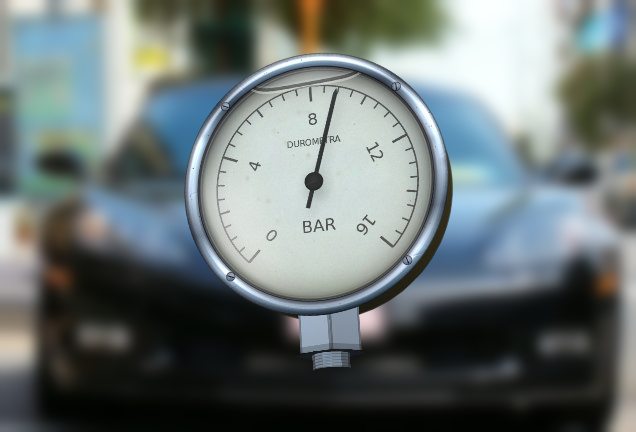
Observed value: 9 bar
